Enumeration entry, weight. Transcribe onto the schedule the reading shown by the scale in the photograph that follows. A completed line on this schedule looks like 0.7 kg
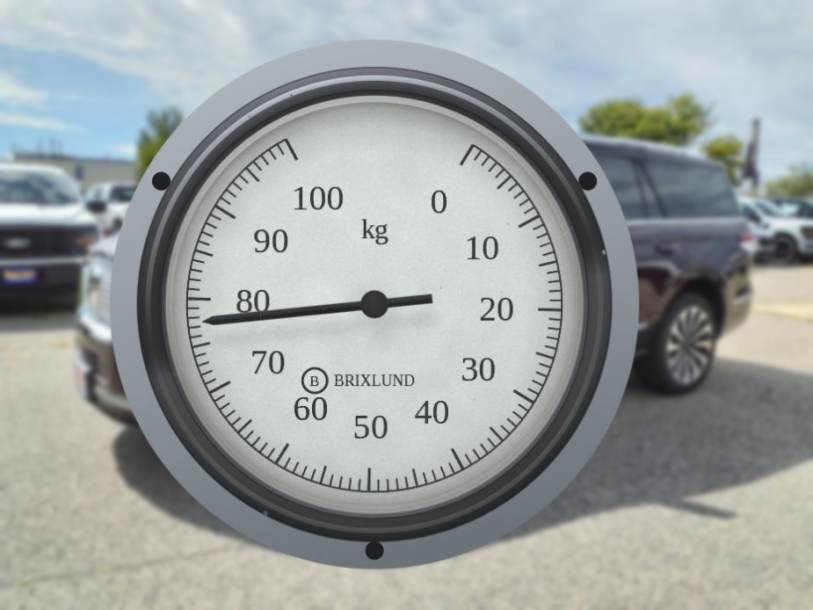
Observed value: 77.5 kg
